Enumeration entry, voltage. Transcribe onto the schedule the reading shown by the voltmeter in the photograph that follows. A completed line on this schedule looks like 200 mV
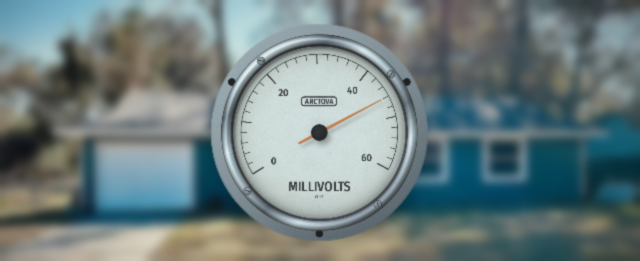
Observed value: 46 mV
